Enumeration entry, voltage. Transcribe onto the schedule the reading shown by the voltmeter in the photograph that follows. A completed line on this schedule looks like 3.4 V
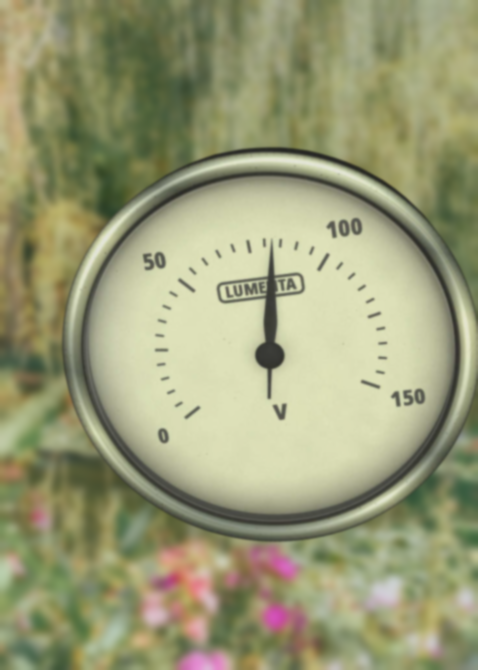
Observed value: 82.5 V
